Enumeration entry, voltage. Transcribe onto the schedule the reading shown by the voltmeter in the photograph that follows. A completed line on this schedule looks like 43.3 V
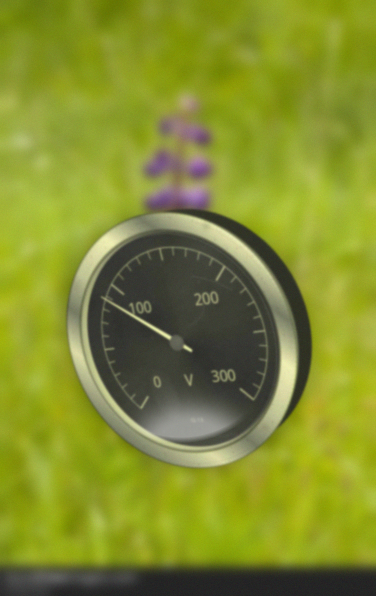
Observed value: 90 V
